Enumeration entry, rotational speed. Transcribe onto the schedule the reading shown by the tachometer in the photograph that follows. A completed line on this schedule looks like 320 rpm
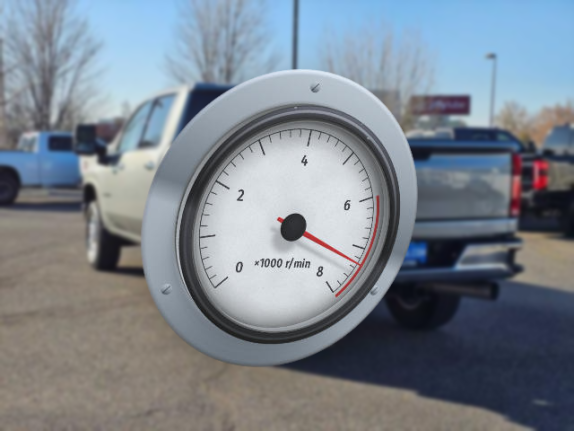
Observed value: 7300 rpm
